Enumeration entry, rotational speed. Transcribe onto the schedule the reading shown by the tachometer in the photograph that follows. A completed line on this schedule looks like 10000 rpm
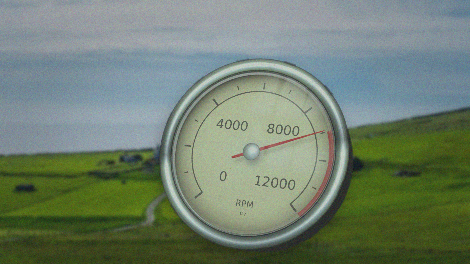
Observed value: 9000 rpm
